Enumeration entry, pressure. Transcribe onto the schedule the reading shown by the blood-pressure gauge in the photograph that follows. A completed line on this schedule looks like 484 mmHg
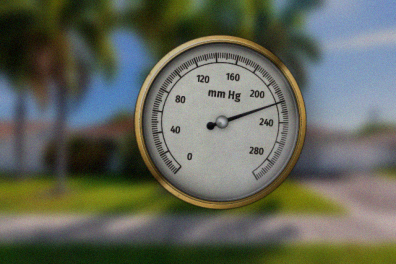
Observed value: 220 mmHg
